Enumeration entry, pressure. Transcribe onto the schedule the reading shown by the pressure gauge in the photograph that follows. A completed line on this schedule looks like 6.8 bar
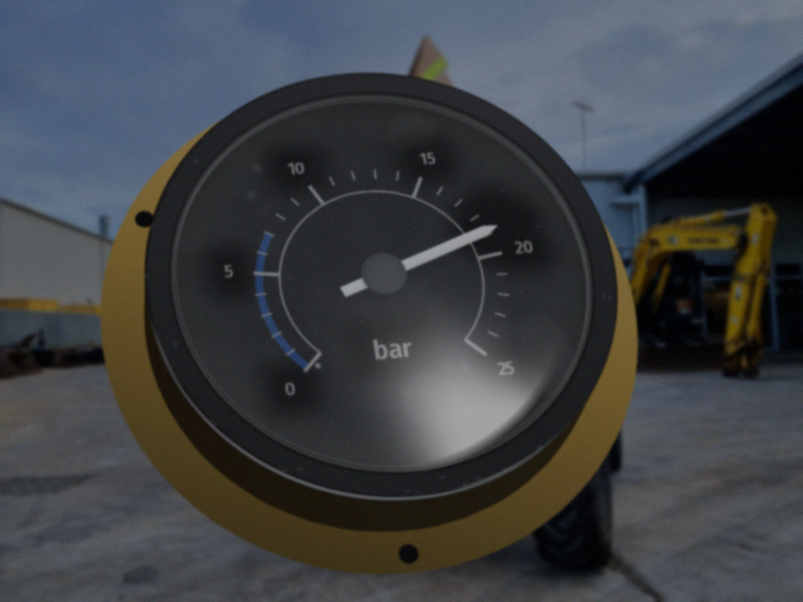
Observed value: 19 bar
